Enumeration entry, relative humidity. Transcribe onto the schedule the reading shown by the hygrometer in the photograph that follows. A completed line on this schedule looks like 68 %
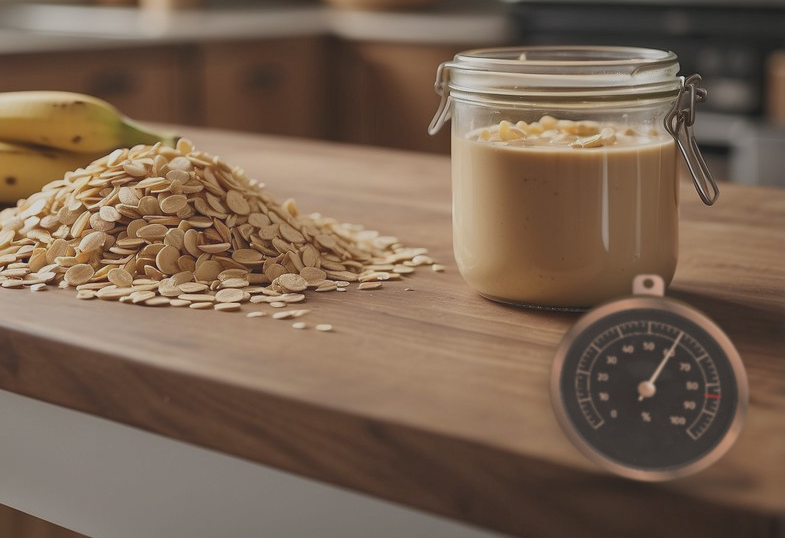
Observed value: 60 %
